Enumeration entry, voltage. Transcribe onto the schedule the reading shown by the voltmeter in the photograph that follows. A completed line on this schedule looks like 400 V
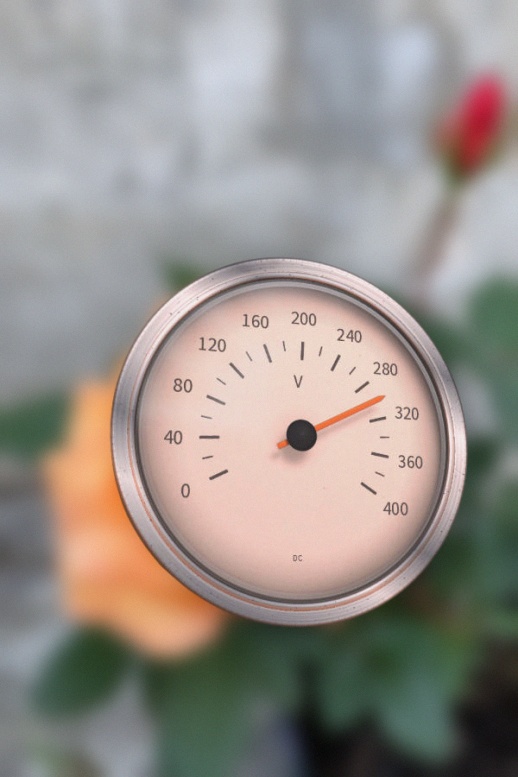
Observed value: 300 V
